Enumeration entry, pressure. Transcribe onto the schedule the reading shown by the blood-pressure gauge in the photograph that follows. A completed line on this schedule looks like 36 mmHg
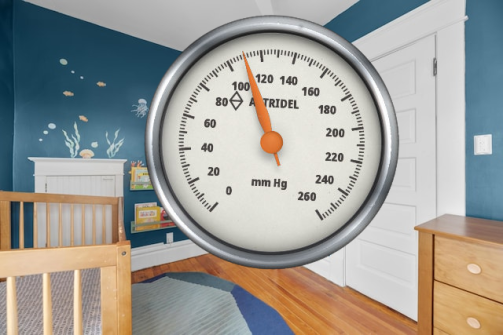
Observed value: 110 mmHg
